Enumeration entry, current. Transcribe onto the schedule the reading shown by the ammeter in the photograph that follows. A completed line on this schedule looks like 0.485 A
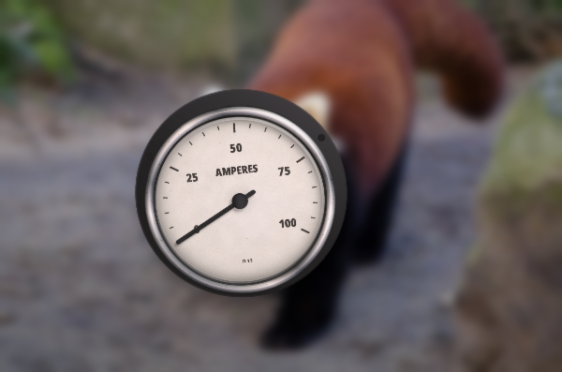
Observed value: 0 A
